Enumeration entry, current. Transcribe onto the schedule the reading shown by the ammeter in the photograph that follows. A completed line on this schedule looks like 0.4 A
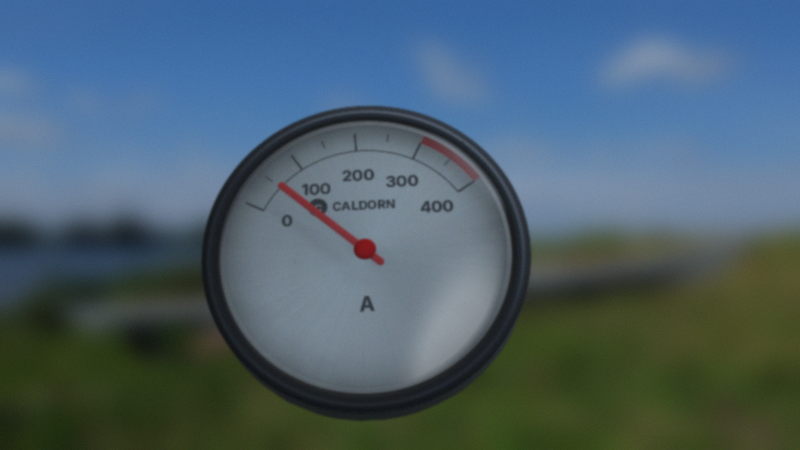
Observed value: 50 A
